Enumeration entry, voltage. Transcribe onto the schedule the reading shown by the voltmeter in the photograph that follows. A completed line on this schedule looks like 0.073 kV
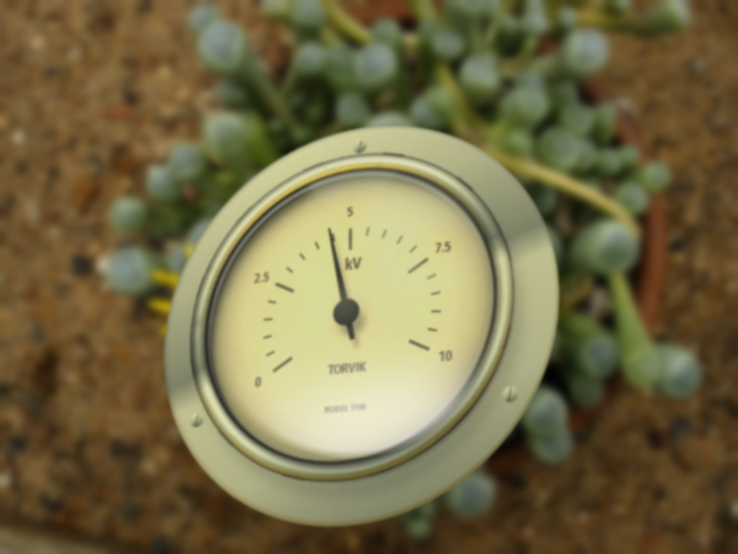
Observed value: 4.5 kV
